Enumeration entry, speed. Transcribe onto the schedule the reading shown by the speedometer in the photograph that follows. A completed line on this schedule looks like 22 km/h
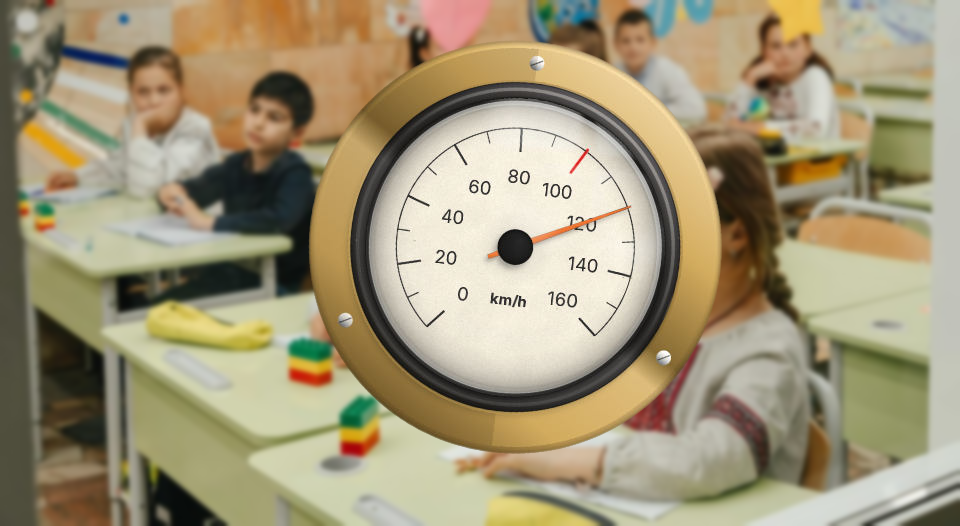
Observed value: 120 km/h
